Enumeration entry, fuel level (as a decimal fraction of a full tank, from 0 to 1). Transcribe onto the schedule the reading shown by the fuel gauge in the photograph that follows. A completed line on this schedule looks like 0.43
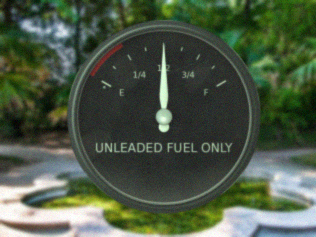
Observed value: 0.5
